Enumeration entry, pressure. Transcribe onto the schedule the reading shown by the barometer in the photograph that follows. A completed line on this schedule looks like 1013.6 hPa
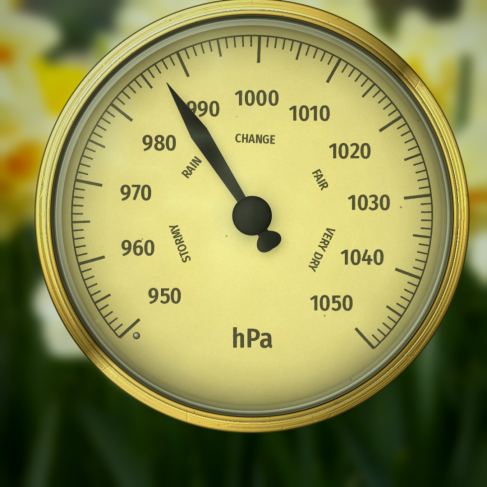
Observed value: 987 hPa
